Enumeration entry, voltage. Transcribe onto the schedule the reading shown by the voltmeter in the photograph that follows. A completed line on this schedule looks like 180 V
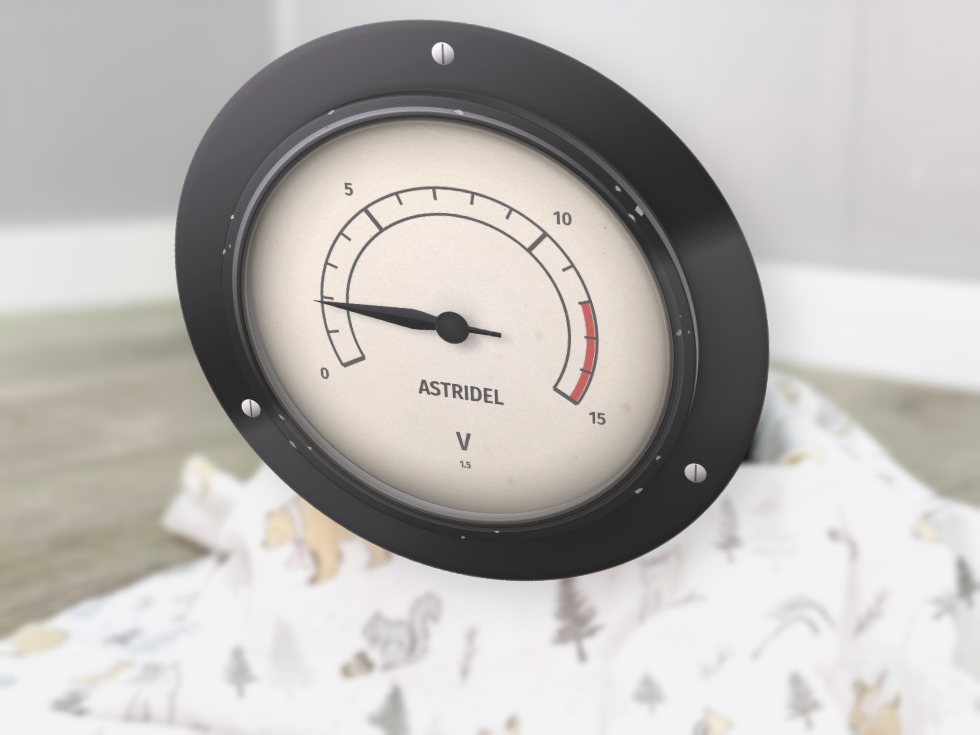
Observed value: 2 V
